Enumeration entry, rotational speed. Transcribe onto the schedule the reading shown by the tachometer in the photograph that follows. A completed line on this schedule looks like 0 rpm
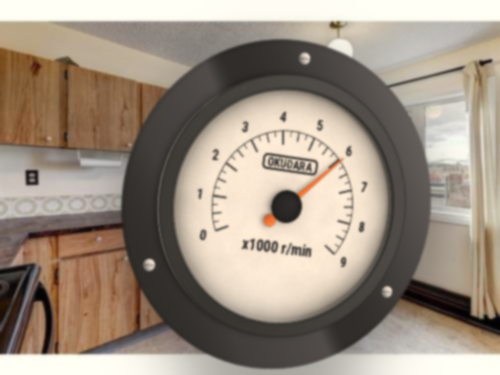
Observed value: 6000 rpm
